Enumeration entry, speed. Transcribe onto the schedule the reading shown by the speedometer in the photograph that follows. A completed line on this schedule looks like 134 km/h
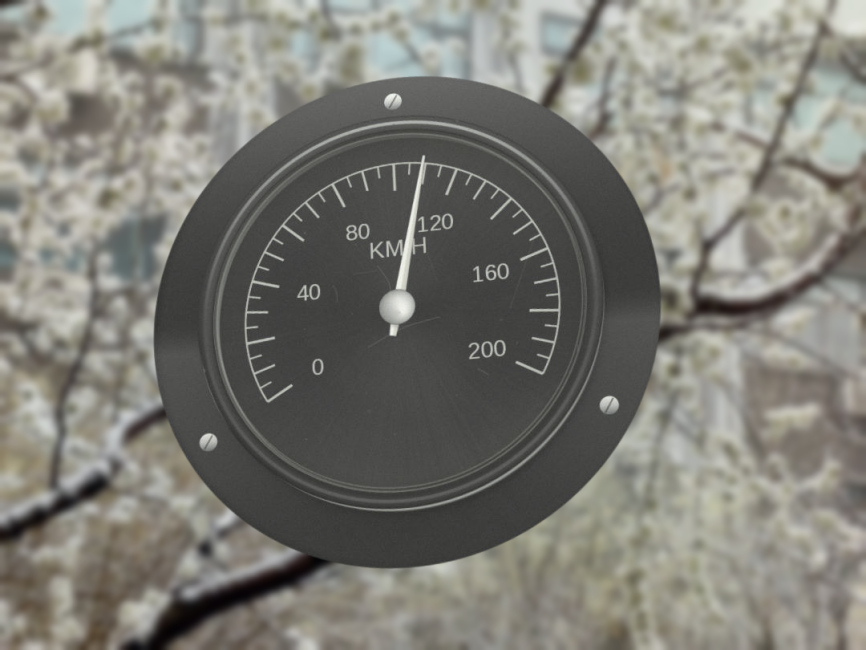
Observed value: 110 km/h
